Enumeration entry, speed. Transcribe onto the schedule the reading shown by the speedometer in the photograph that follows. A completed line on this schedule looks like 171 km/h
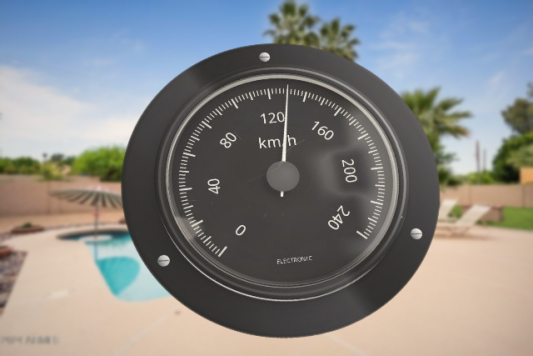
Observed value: 130 km/h
